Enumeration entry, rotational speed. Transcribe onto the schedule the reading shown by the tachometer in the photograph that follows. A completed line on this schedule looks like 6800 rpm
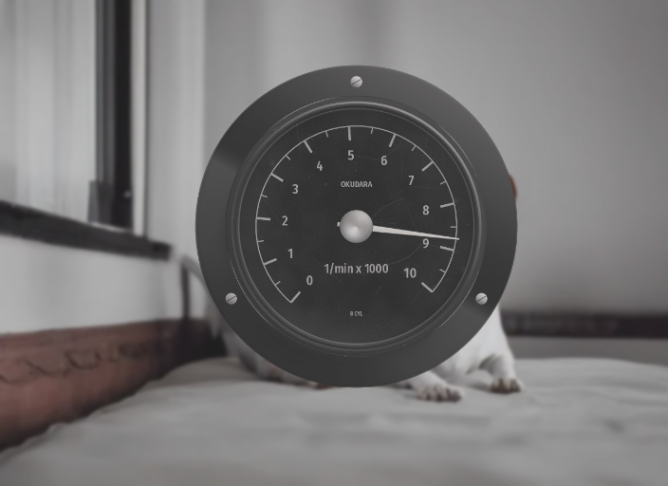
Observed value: 8750 rpm
